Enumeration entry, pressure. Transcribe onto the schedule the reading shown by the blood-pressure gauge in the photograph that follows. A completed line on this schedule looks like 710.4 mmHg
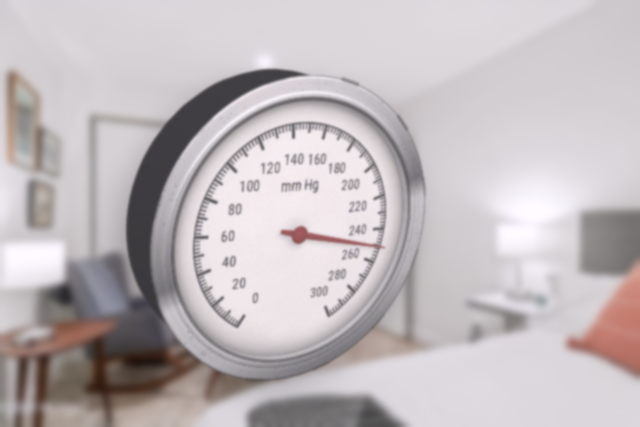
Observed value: 250 mmHg
